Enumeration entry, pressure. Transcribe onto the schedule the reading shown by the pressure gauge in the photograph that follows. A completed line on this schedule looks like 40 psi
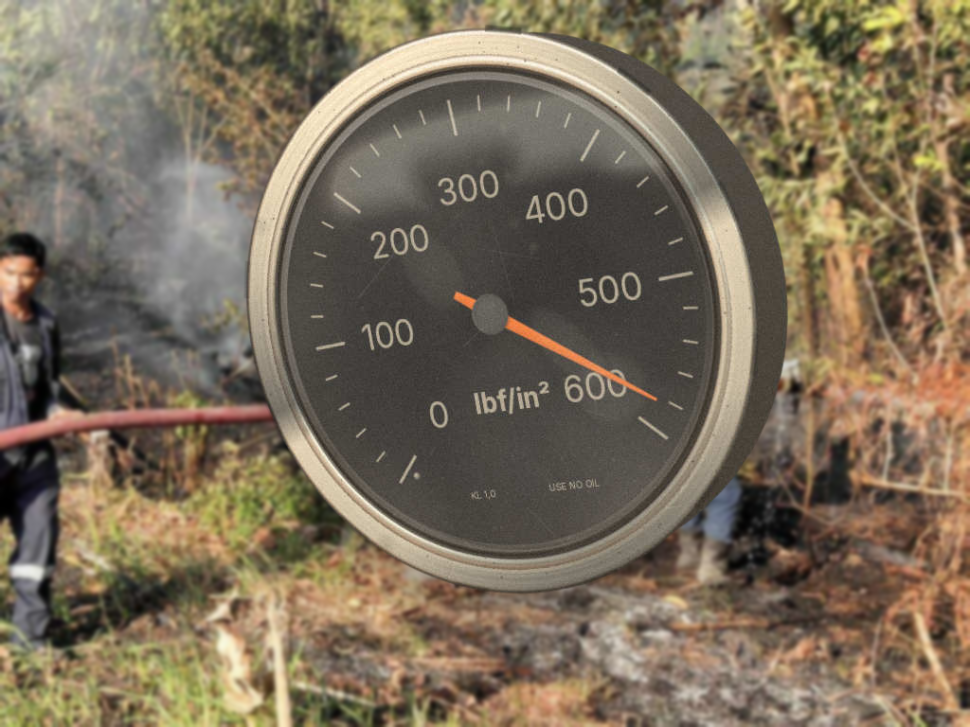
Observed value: 580 psi
